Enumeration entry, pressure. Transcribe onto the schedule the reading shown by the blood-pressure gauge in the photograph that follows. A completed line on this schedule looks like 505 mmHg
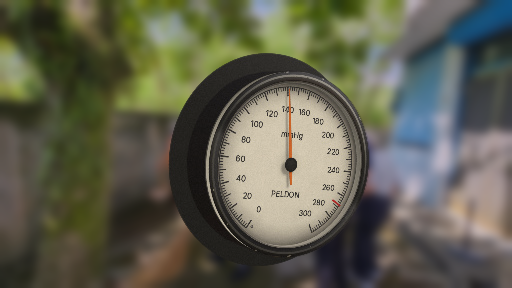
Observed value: 140 mmHg
